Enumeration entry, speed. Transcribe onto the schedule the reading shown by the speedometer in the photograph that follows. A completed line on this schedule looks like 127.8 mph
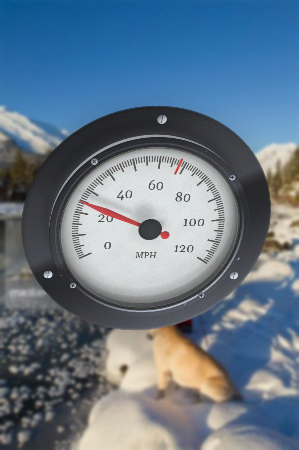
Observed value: 25 mph
